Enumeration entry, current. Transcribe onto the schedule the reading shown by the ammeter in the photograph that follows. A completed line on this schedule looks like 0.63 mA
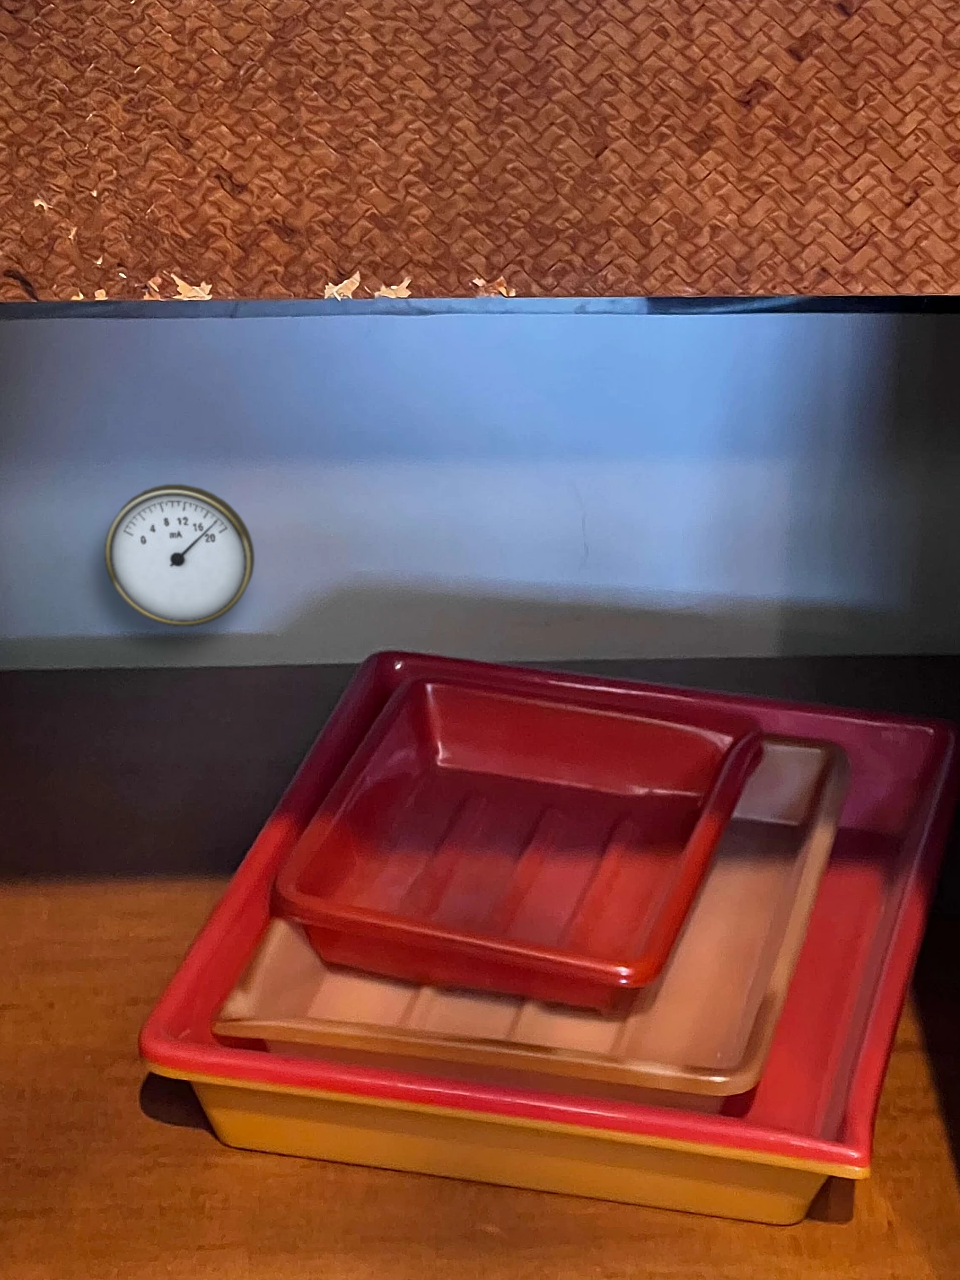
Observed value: 18 mA
